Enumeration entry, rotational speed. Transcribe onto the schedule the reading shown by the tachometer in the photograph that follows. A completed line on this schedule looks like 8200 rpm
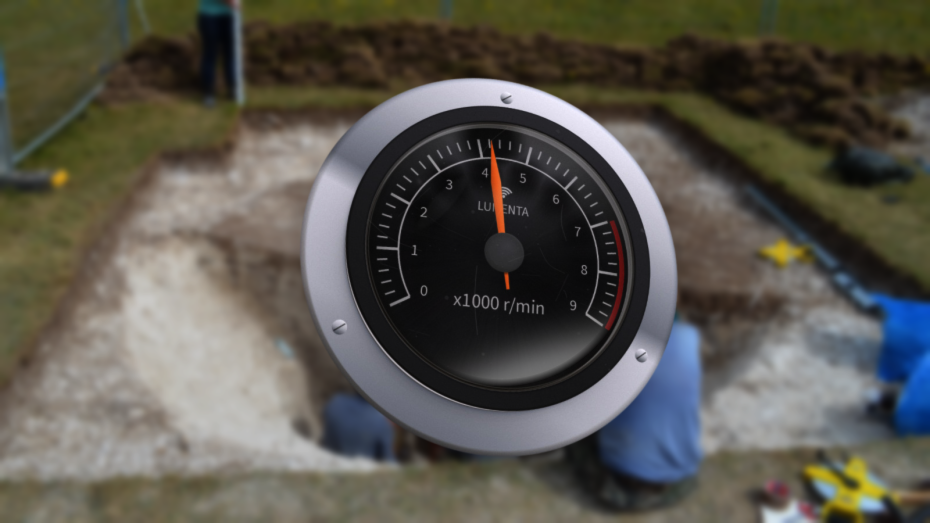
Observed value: 4200 rpm
